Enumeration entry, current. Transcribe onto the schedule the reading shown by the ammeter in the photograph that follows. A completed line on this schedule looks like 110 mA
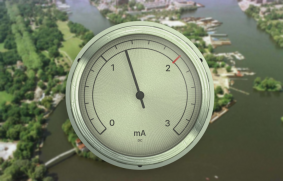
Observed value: 1.3 mA
